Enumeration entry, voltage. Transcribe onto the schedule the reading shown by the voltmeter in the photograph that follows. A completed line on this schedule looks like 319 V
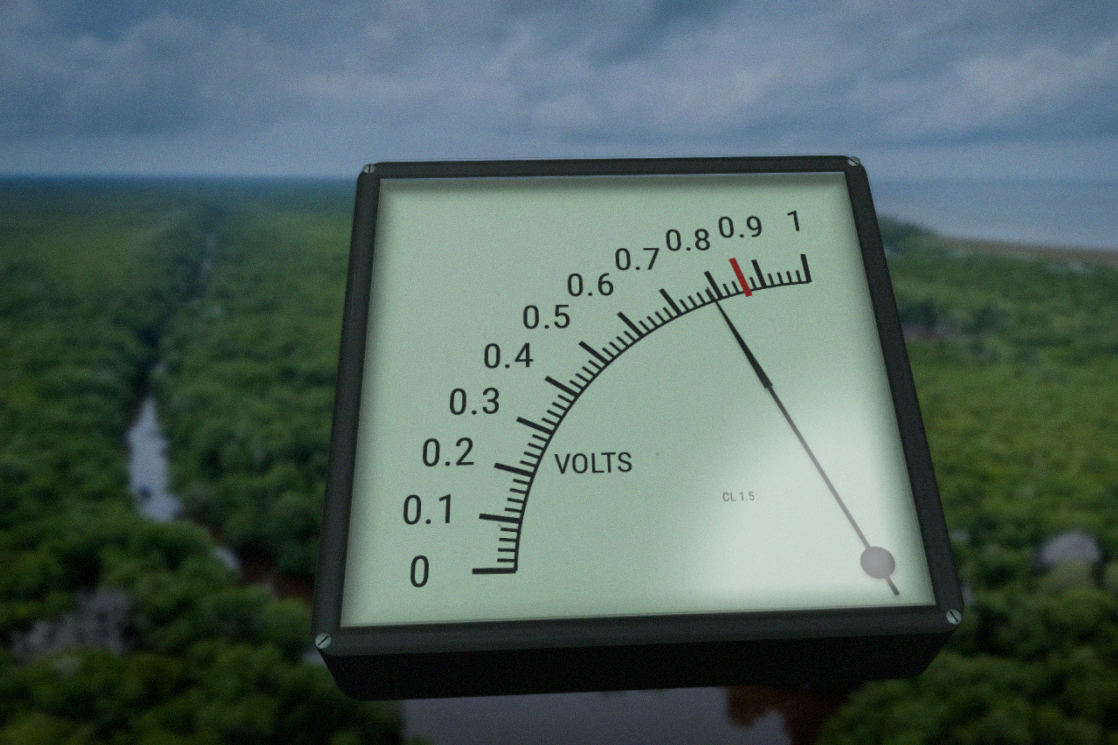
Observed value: 0.78 V
